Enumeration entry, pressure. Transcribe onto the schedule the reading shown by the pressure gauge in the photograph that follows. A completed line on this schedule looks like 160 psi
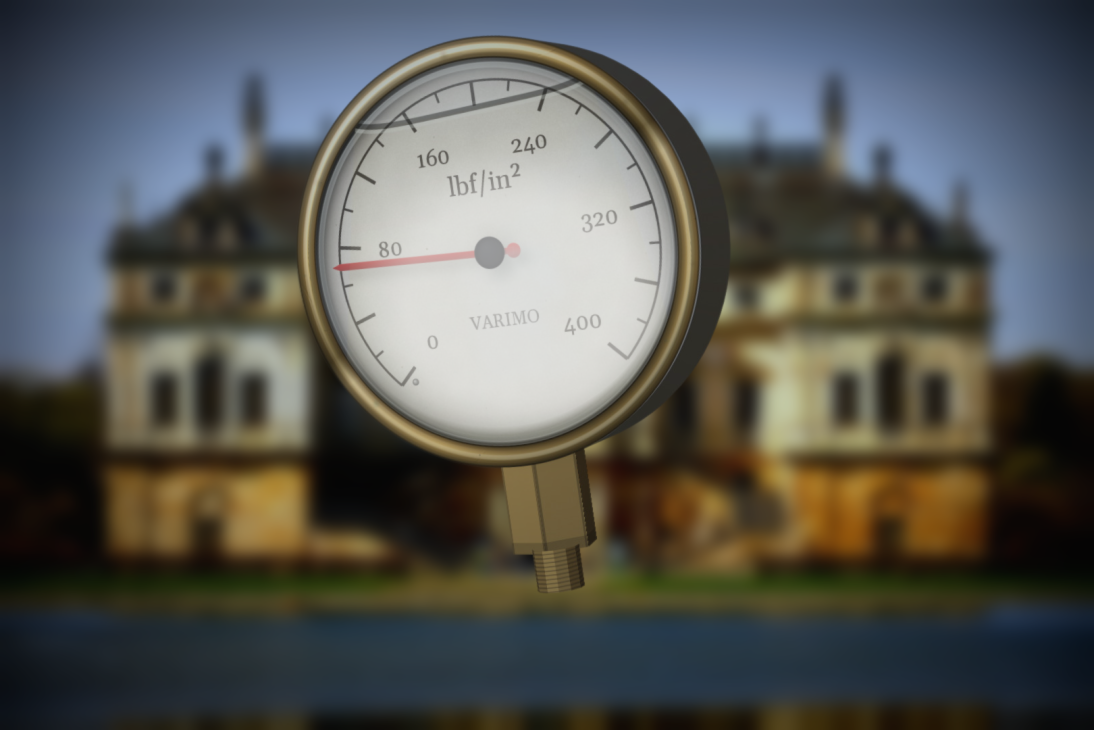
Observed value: 70 psi
